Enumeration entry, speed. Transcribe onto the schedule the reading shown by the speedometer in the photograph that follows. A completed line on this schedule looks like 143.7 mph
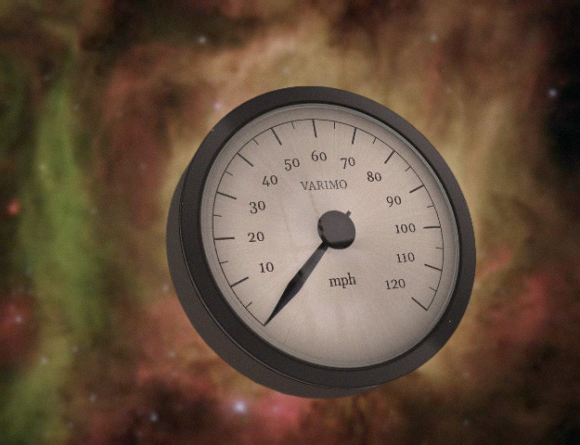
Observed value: 0 mph
